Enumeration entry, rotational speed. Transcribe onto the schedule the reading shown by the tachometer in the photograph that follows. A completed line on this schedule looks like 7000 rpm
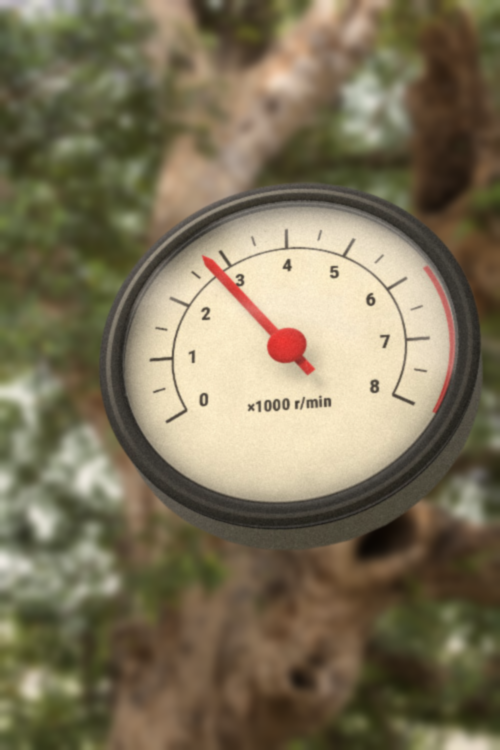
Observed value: 2750 rpm
